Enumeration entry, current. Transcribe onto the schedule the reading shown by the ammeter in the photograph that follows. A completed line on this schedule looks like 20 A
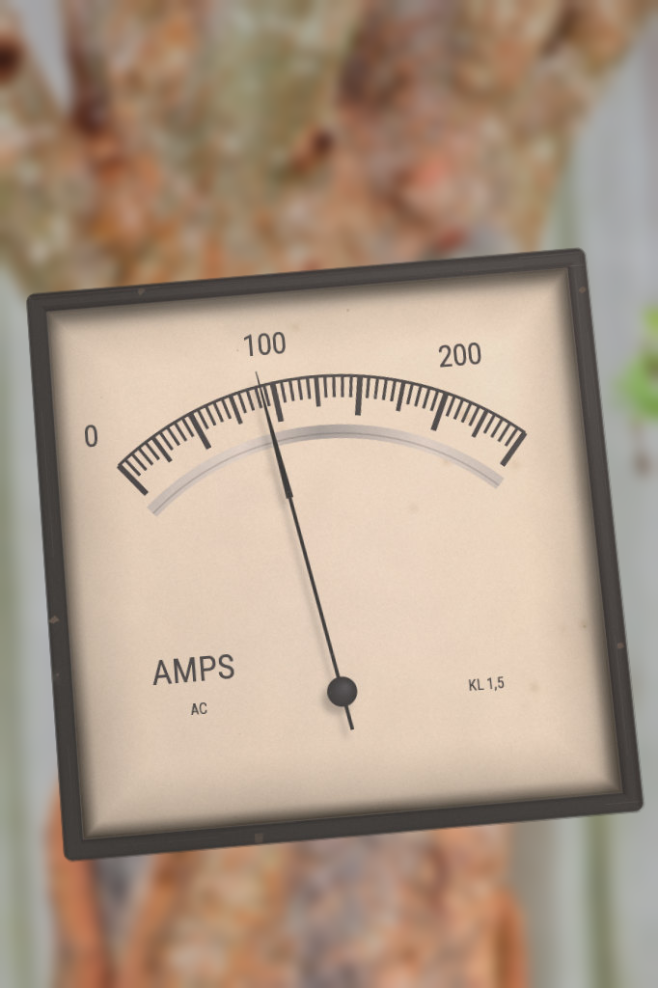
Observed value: 92.5 A
